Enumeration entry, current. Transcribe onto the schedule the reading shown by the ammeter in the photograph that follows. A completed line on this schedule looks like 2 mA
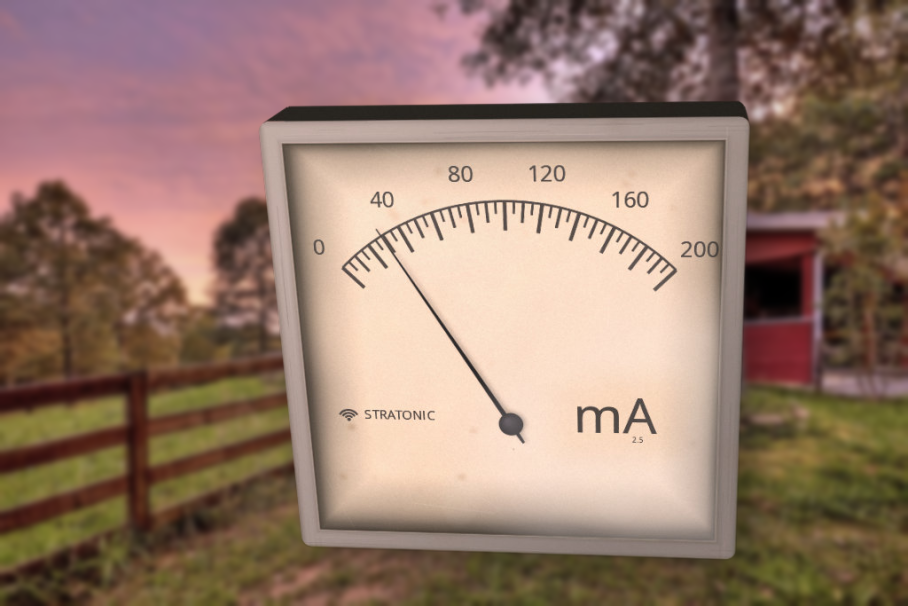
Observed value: 30 mA
